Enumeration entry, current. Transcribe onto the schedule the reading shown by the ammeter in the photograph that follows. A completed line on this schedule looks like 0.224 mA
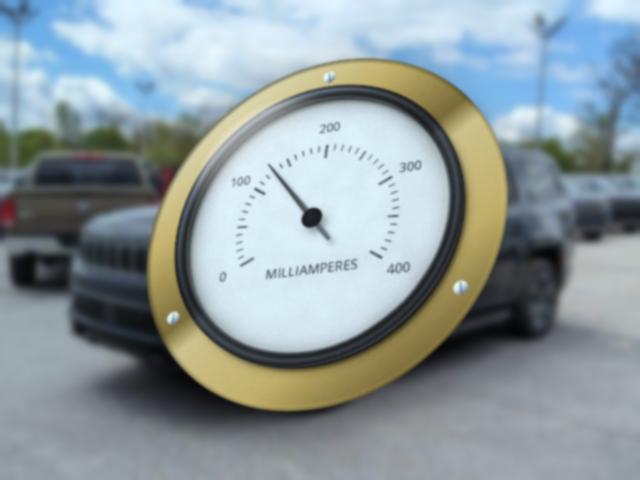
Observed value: 130 mA
